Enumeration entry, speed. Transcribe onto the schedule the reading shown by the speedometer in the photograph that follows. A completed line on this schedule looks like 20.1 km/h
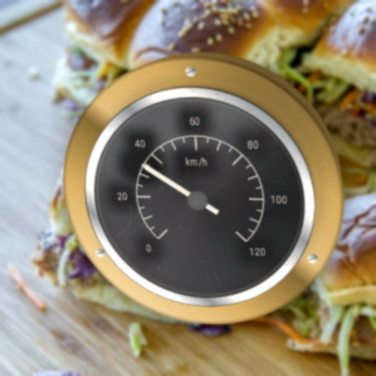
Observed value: 35 km/h
